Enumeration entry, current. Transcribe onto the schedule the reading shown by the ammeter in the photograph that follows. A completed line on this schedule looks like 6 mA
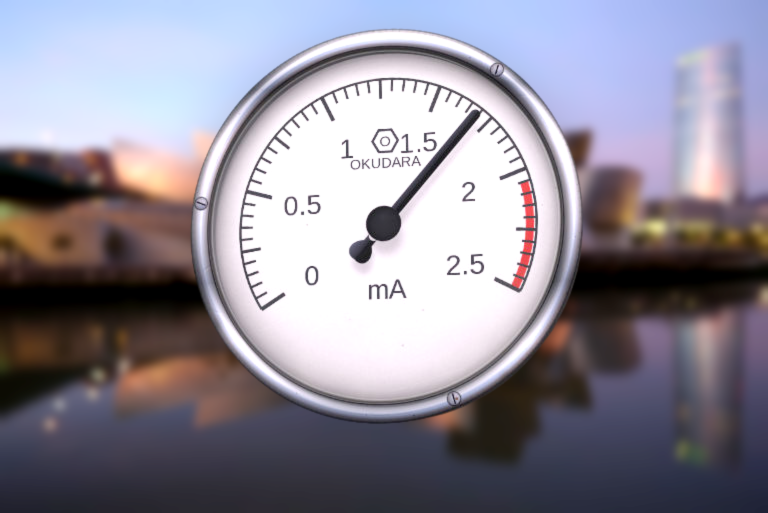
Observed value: 1.7 mA
